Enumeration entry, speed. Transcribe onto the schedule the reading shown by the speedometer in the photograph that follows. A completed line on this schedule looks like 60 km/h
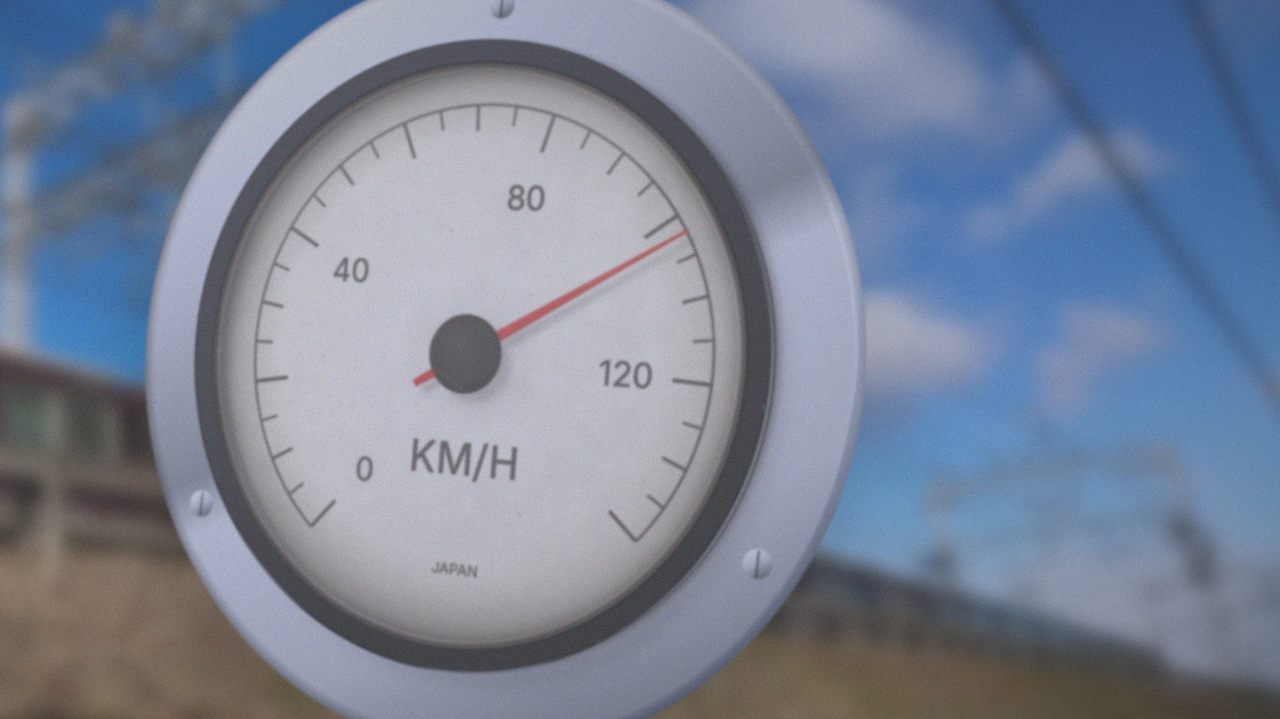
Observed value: 102.5 km/h
